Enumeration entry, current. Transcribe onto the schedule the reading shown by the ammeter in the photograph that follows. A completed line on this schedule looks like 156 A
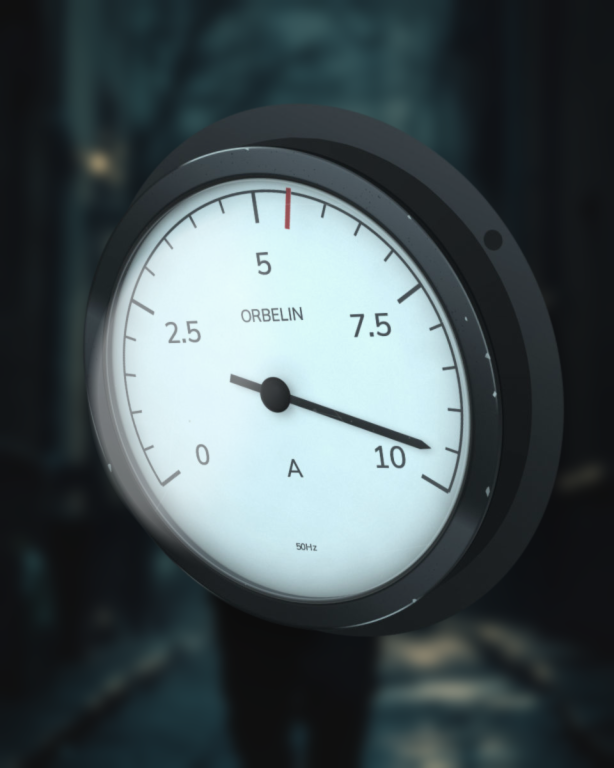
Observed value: 9.5 A
